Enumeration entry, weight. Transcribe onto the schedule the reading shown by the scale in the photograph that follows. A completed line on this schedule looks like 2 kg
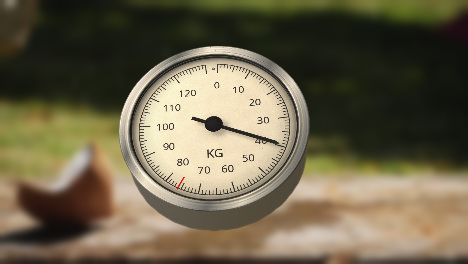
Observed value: 40 kg
